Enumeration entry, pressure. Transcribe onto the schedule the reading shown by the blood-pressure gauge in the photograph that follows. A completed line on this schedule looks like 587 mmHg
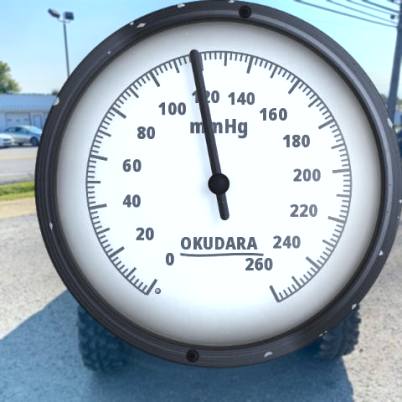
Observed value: 118 mmHg
